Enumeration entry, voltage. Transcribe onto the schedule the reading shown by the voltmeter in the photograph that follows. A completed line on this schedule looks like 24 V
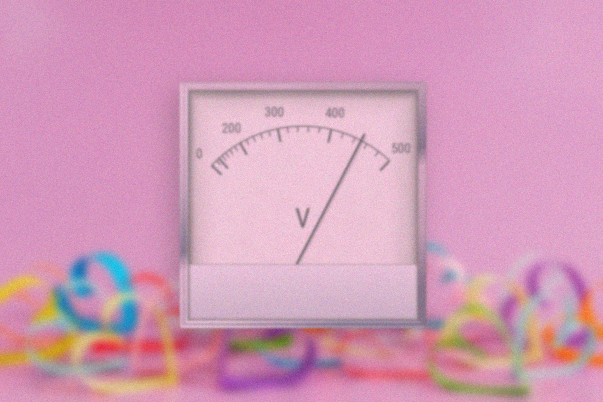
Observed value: 450 V
